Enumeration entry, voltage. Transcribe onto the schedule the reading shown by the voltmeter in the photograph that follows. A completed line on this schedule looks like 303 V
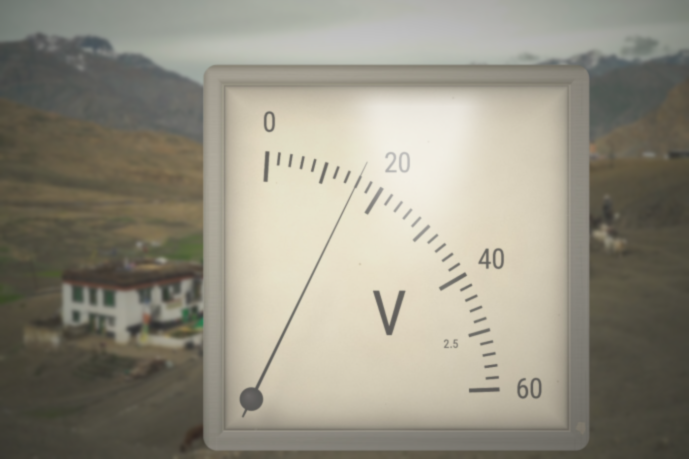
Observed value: 16 V
